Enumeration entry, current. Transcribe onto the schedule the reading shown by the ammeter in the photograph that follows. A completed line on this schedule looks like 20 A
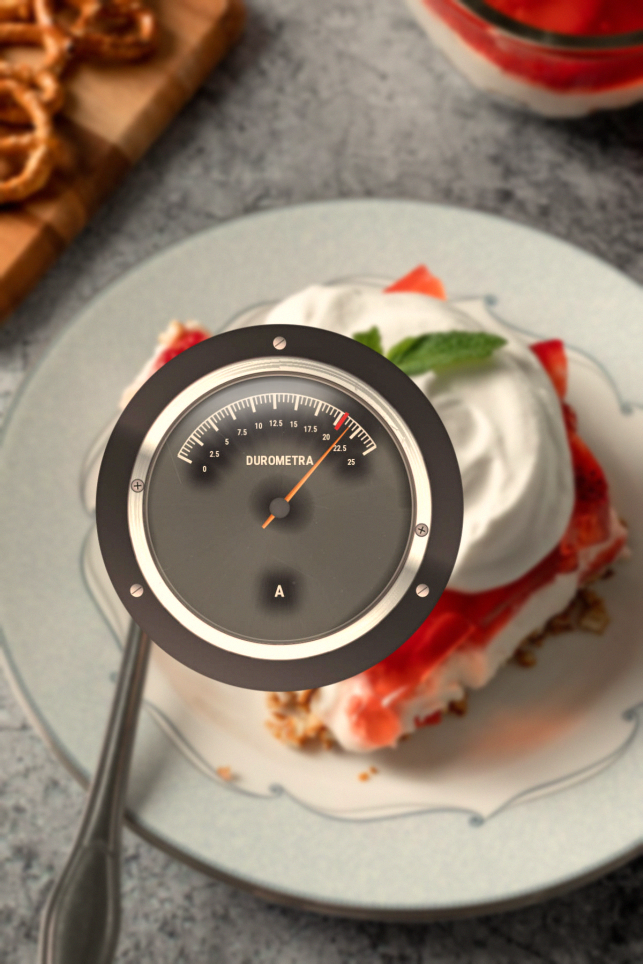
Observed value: 21.5 A
